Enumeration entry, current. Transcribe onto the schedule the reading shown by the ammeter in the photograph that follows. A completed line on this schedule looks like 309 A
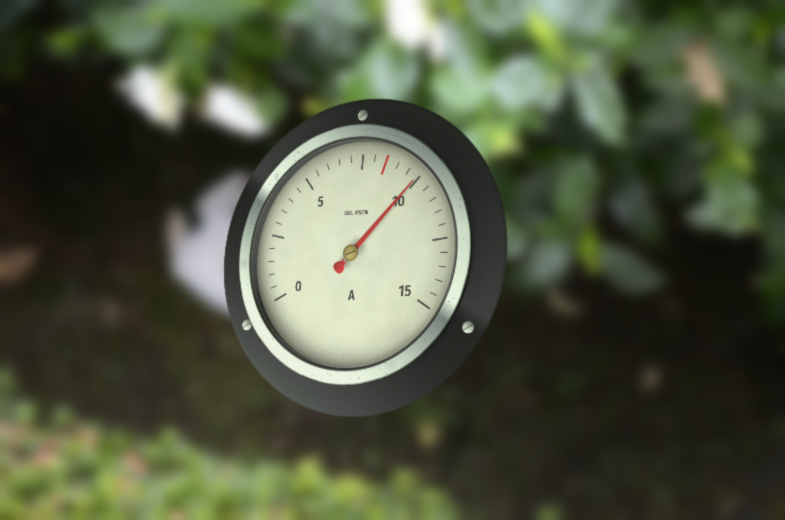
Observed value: 10 A
